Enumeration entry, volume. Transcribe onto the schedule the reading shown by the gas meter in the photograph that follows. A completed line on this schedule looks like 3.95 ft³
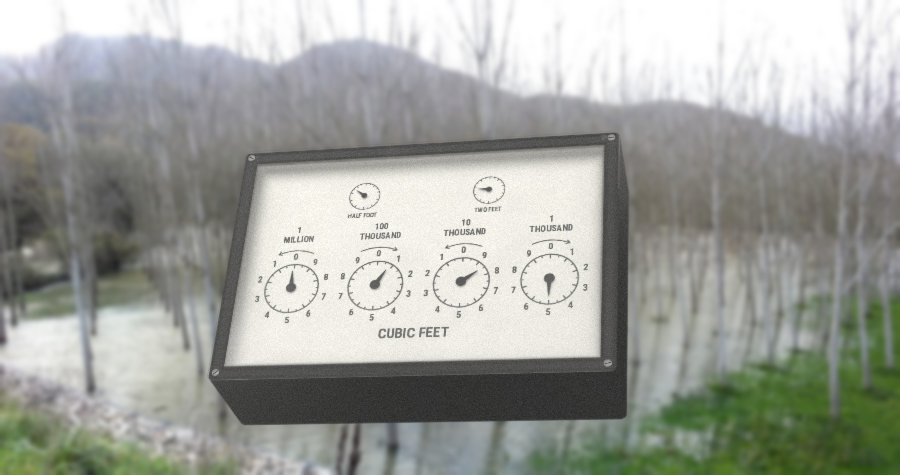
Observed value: 8500 ft³
